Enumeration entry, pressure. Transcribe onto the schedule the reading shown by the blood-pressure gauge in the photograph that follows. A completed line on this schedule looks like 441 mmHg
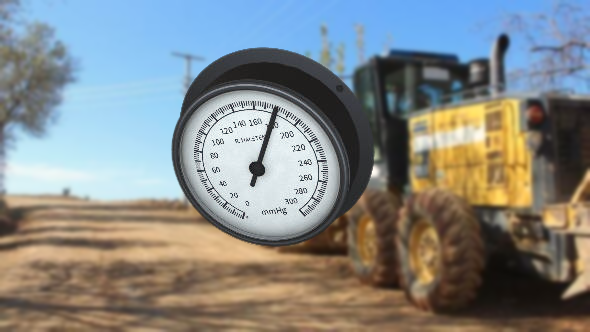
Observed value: 180 mmHg
